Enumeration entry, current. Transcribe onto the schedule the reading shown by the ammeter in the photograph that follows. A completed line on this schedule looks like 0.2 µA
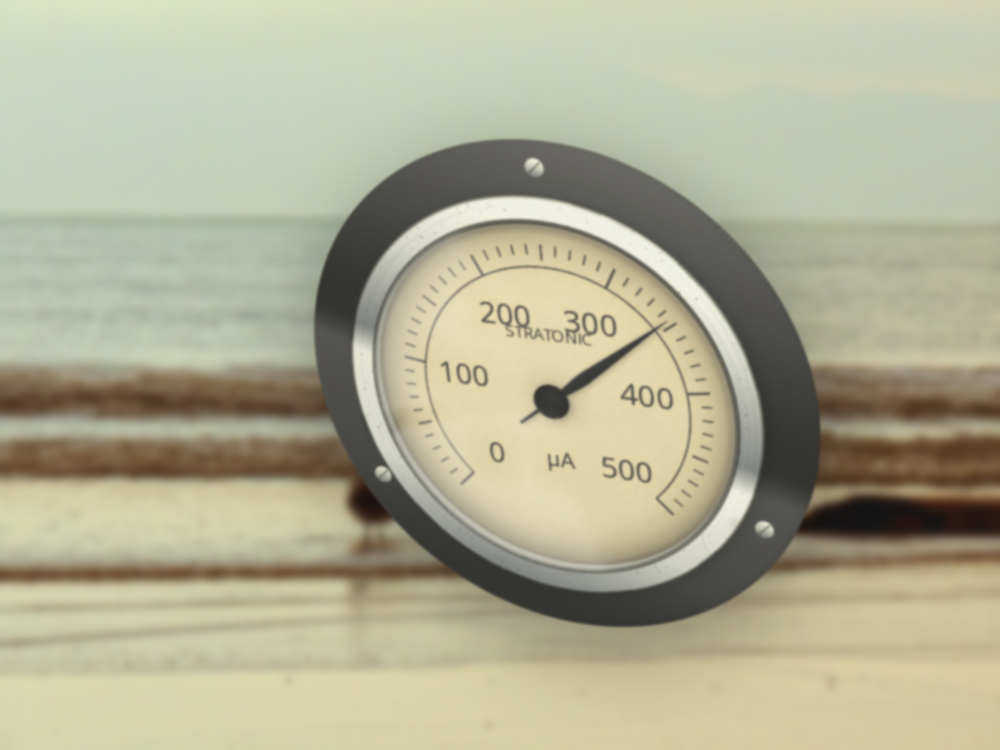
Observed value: 345 µA
